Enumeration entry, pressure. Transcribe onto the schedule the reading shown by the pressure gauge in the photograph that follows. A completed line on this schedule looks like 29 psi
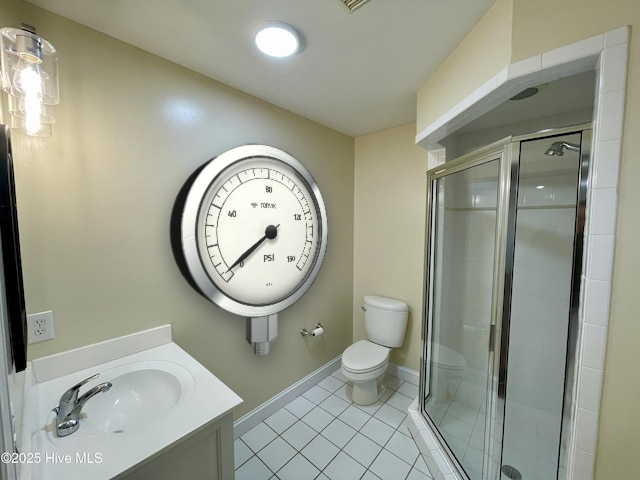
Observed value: 5 psi
